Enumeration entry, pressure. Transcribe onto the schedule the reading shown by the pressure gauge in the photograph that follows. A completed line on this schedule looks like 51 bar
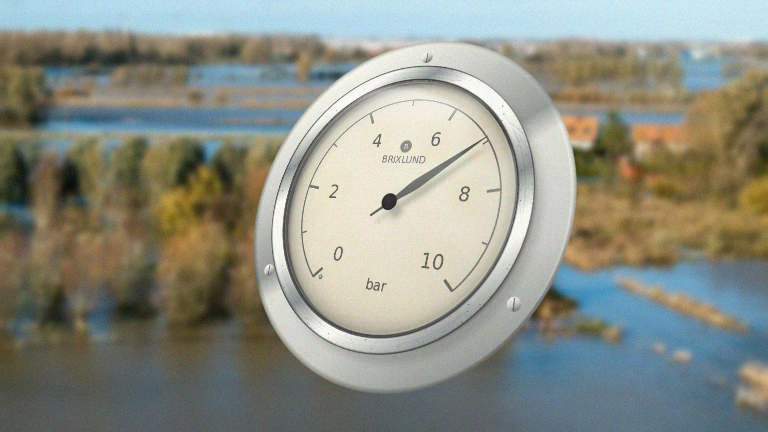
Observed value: 7 bar
